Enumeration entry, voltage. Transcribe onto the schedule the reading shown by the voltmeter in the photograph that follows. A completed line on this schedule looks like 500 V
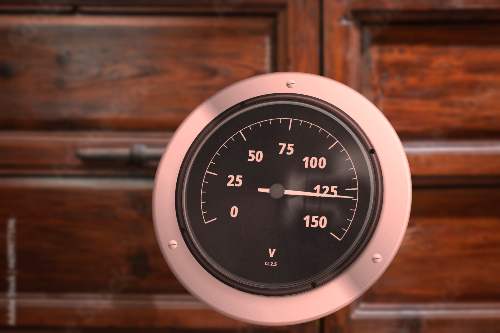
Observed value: 130 V
